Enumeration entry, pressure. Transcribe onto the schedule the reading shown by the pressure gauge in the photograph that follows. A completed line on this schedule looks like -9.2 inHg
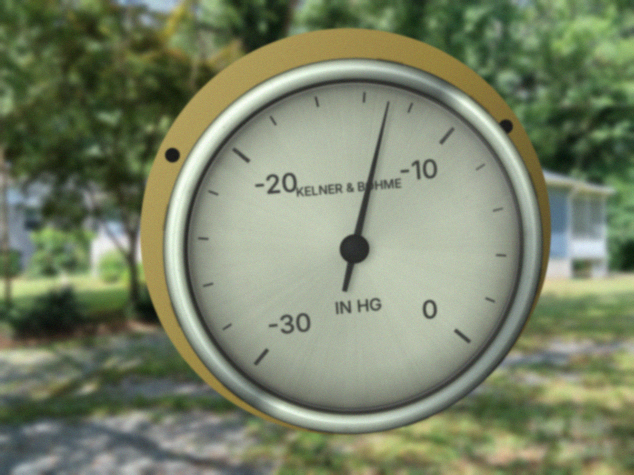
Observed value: -13 inHg
